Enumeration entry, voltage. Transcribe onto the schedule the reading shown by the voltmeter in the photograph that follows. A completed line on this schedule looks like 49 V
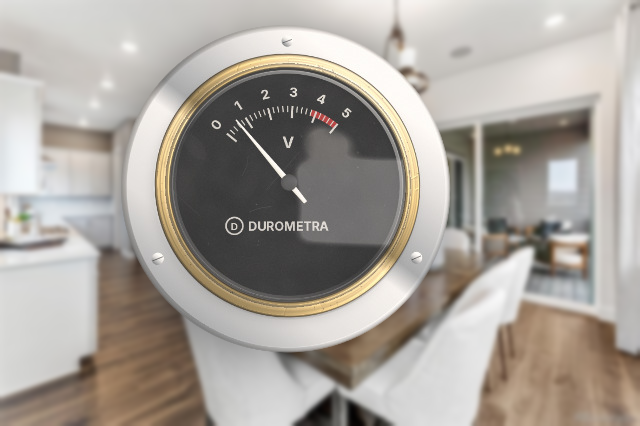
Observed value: 0.6 V
